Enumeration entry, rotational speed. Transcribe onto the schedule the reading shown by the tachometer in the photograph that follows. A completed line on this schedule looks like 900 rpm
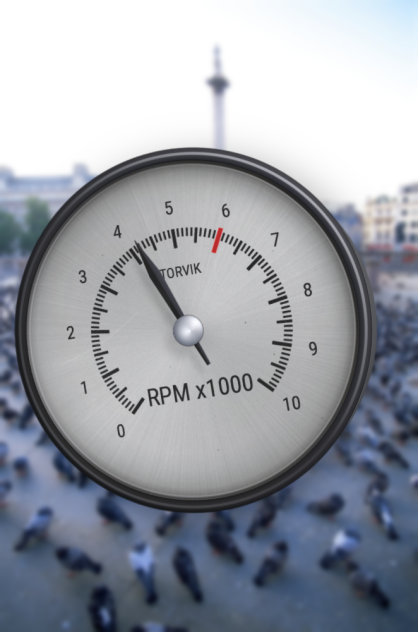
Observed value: 4200 rpm
